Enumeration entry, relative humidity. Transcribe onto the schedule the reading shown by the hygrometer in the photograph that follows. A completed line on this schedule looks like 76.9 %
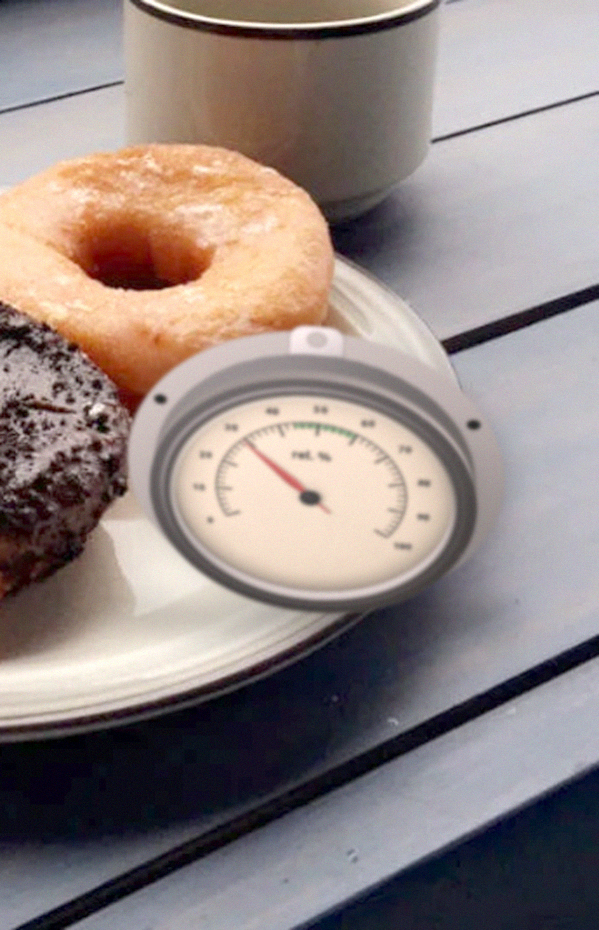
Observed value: 30 %
